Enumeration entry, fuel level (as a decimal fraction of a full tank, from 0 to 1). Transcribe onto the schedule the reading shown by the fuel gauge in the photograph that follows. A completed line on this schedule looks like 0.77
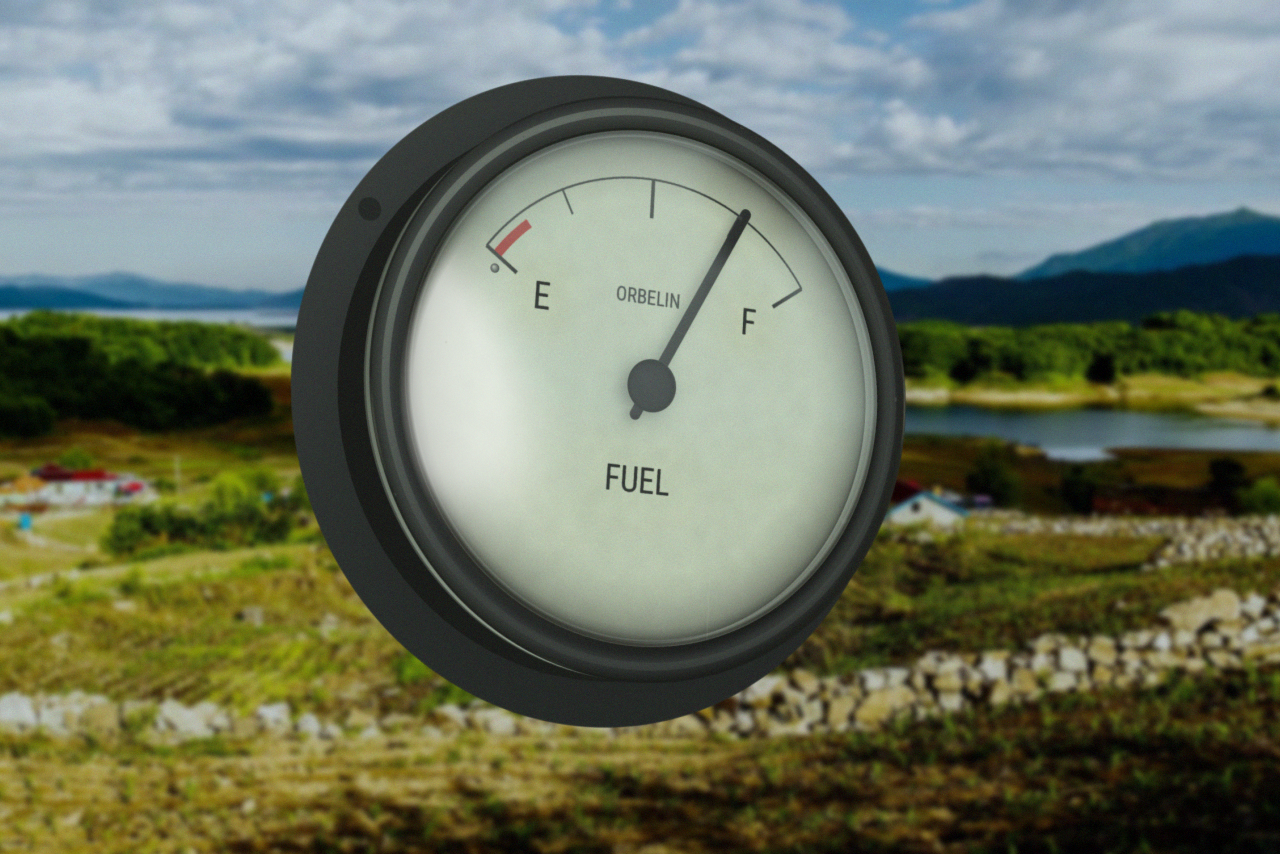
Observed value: 0.75
